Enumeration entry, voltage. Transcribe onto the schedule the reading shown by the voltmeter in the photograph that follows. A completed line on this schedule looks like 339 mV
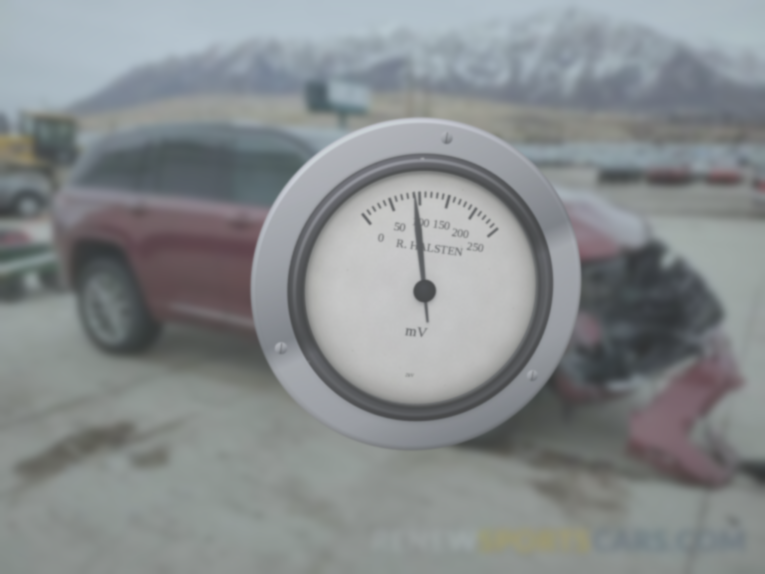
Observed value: 90 mV
